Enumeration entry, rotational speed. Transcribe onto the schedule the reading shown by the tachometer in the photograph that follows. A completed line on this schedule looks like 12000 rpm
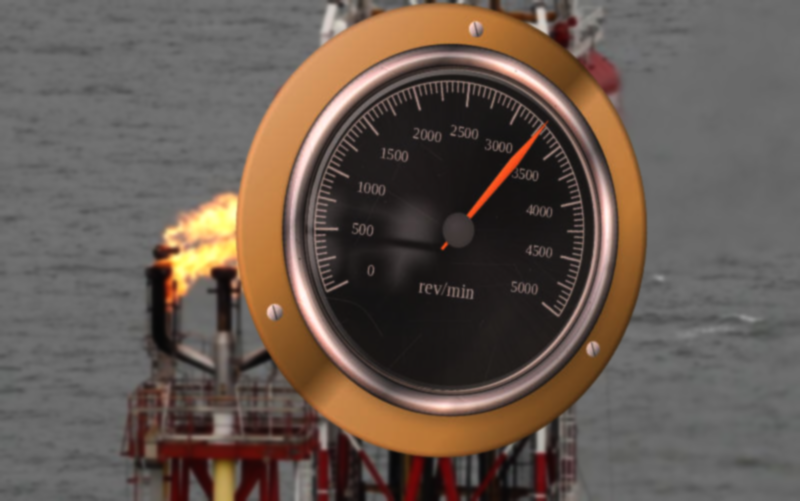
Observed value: 3250 rpm
